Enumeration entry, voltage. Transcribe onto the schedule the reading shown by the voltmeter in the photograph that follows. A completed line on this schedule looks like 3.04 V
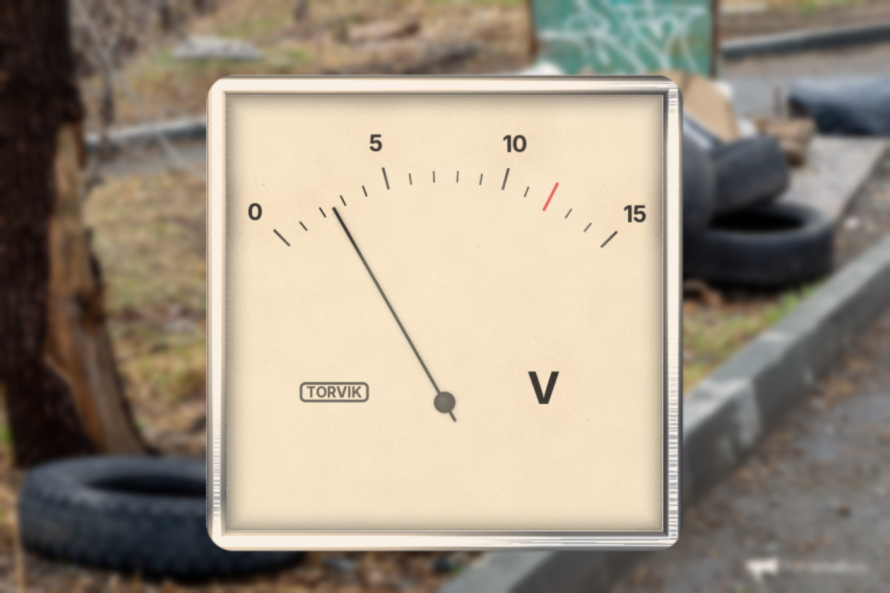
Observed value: 2.5 V
